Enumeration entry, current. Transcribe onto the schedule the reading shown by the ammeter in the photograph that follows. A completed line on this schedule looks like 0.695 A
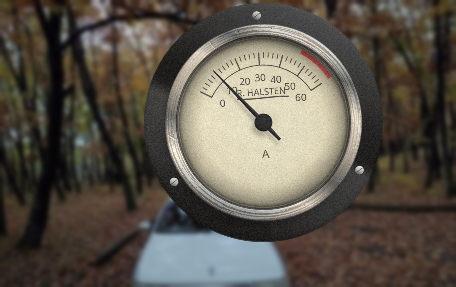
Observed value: 10 A
